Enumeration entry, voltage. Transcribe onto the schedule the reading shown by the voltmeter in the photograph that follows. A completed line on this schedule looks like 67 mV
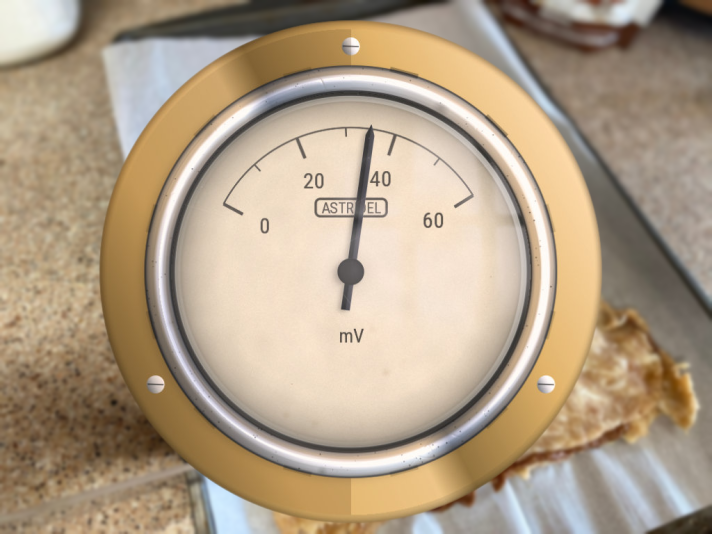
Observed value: 35 mV
